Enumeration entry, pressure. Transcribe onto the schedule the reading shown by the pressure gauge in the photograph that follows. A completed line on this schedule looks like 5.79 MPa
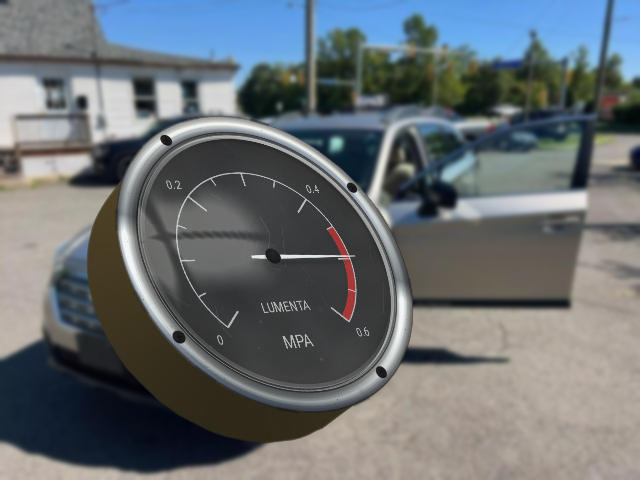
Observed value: 0.5 MPa
